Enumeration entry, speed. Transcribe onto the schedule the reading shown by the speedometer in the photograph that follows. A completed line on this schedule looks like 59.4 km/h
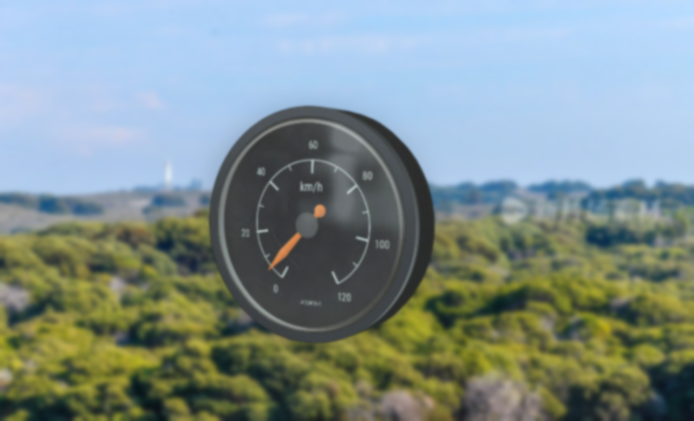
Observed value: 5 km/h
